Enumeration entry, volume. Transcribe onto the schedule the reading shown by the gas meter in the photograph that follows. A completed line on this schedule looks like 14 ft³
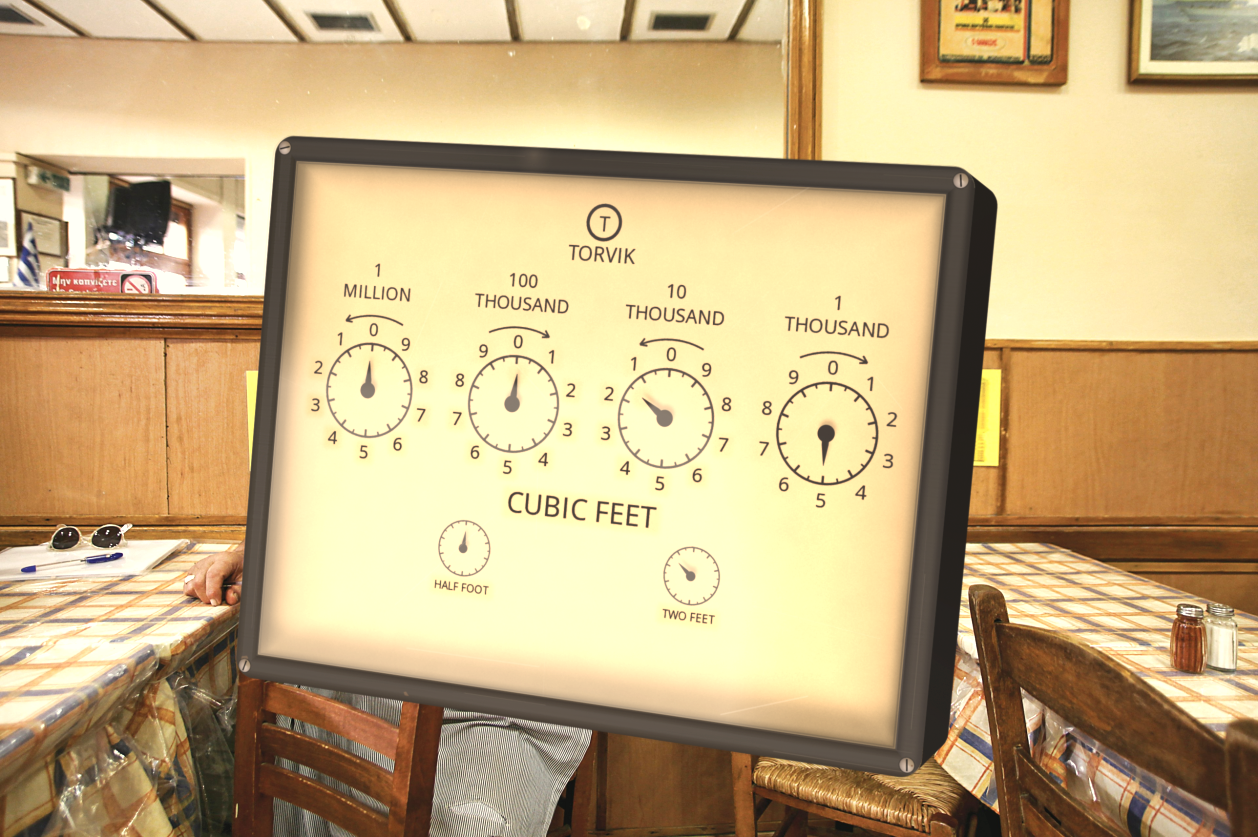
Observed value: 1500 ft³
